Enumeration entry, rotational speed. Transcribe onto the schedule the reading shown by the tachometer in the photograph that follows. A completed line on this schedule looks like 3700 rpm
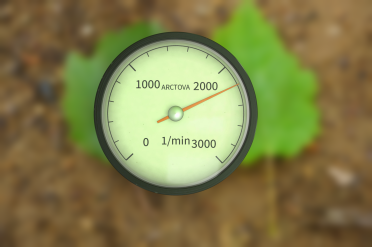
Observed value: 2200 rpm
